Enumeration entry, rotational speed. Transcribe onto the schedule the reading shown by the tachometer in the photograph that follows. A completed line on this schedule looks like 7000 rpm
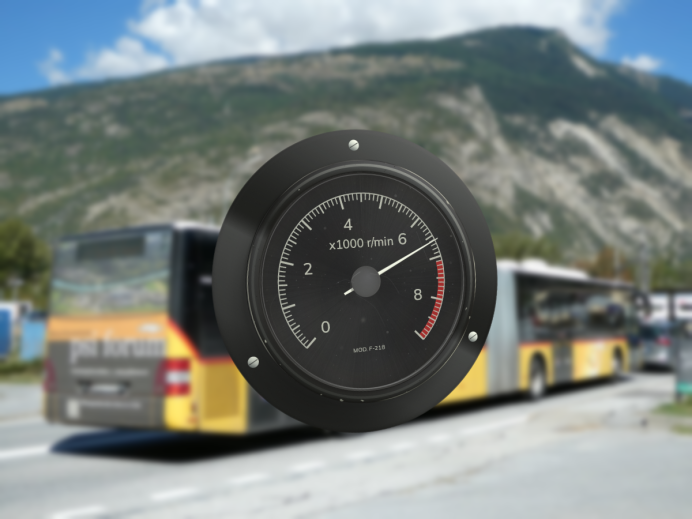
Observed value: 6600 rpm
